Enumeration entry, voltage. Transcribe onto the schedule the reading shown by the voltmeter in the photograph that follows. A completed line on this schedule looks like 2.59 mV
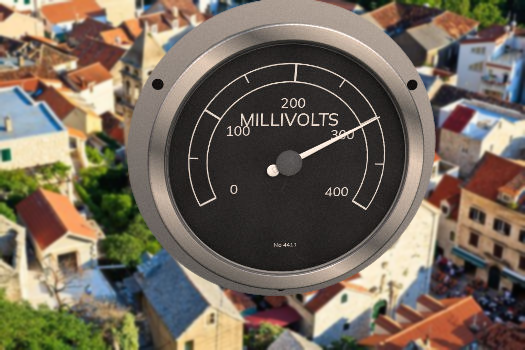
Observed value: 300 mV
